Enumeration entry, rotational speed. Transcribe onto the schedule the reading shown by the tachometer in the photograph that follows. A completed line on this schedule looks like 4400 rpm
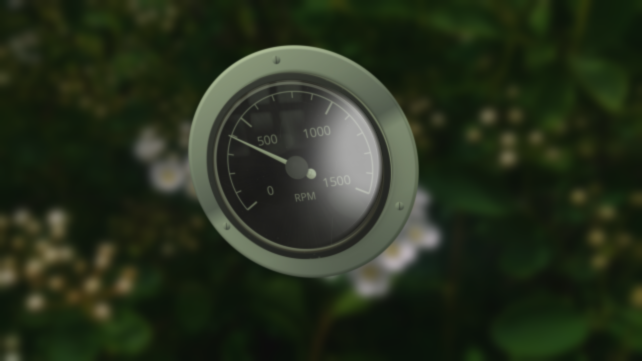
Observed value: 400 rpm
